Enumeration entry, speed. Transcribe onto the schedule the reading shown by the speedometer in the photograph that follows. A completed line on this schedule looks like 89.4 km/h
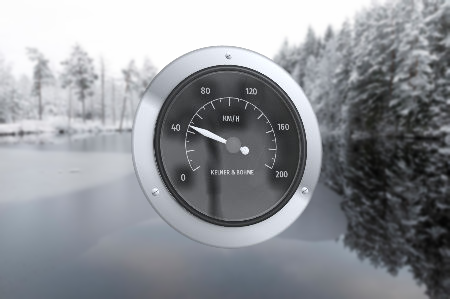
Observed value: 45 km/h
